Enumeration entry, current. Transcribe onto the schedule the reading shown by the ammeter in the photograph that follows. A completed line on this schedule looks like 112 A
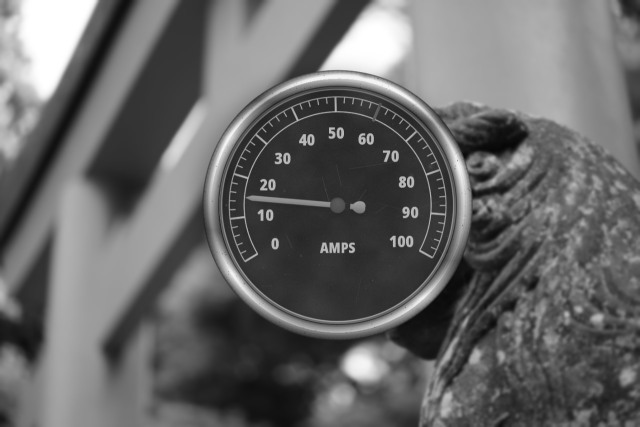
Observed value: 15 A
